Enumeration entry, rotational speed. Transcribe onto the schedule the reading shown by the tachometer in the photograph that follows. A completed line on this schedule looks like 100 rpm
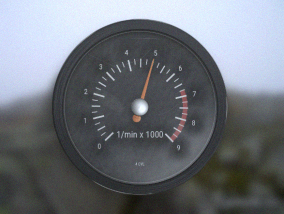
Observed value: 5000 rpm
